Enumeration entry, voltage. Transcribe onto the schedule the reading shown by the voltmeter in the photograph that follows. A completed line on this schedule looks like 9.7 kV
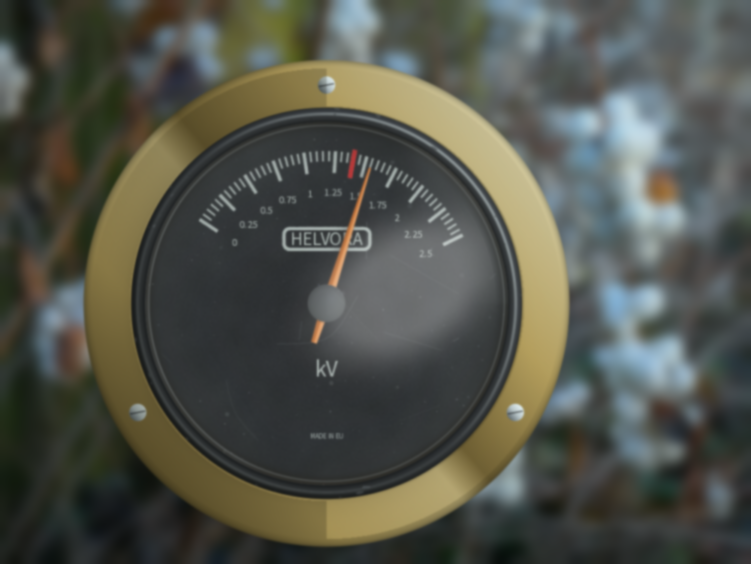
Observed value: 1.55 kV
